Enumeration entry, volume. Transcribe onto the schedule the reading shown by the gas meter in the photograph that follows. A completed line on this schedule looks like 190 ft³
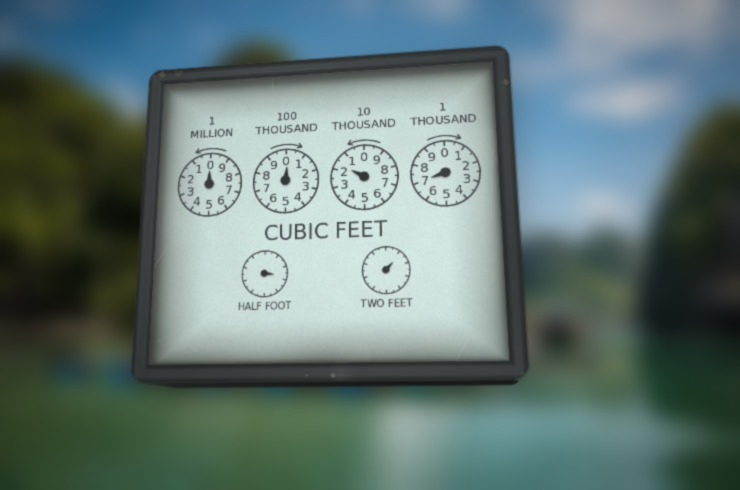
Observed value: 1700 ft³
